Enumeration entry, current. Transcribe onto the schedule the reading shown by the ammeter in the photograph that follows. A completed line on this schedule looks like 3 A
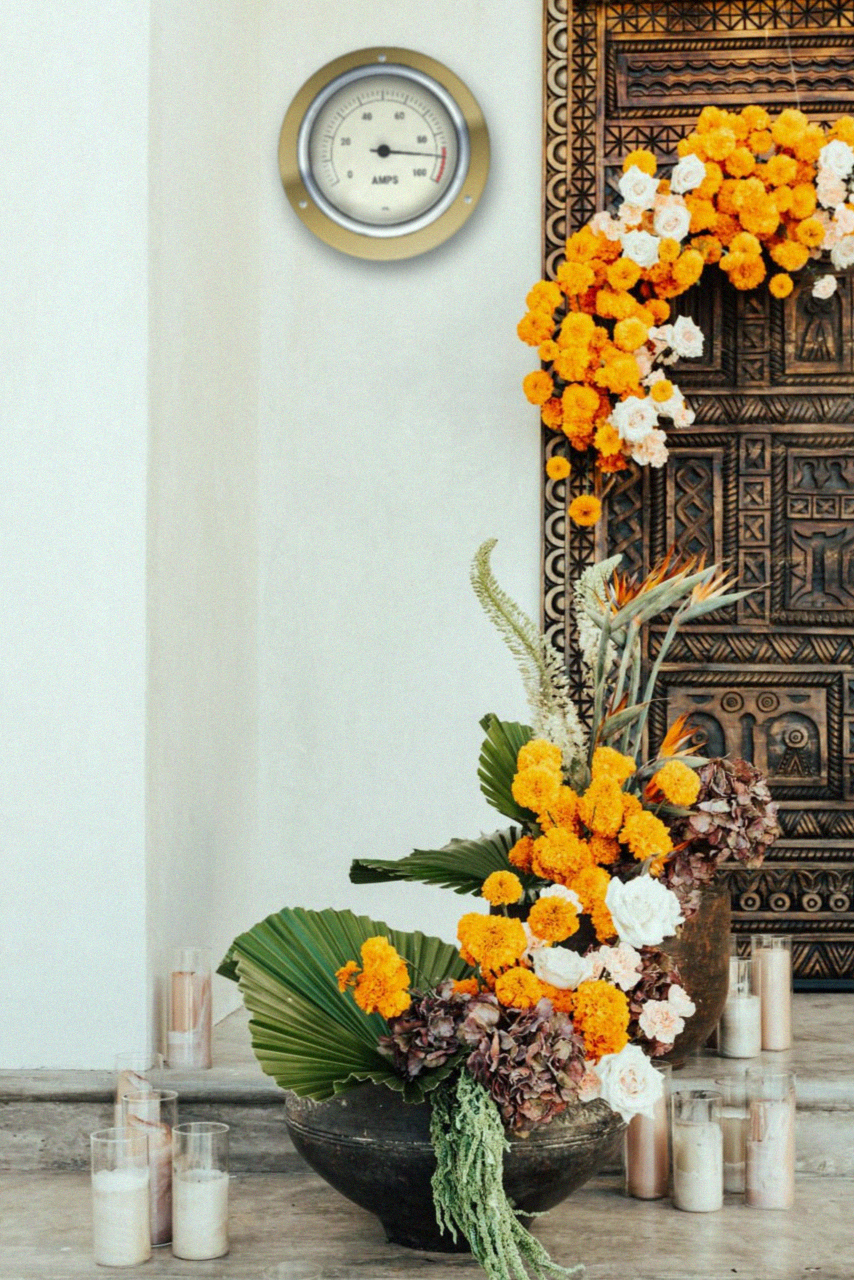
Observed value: 90 A
